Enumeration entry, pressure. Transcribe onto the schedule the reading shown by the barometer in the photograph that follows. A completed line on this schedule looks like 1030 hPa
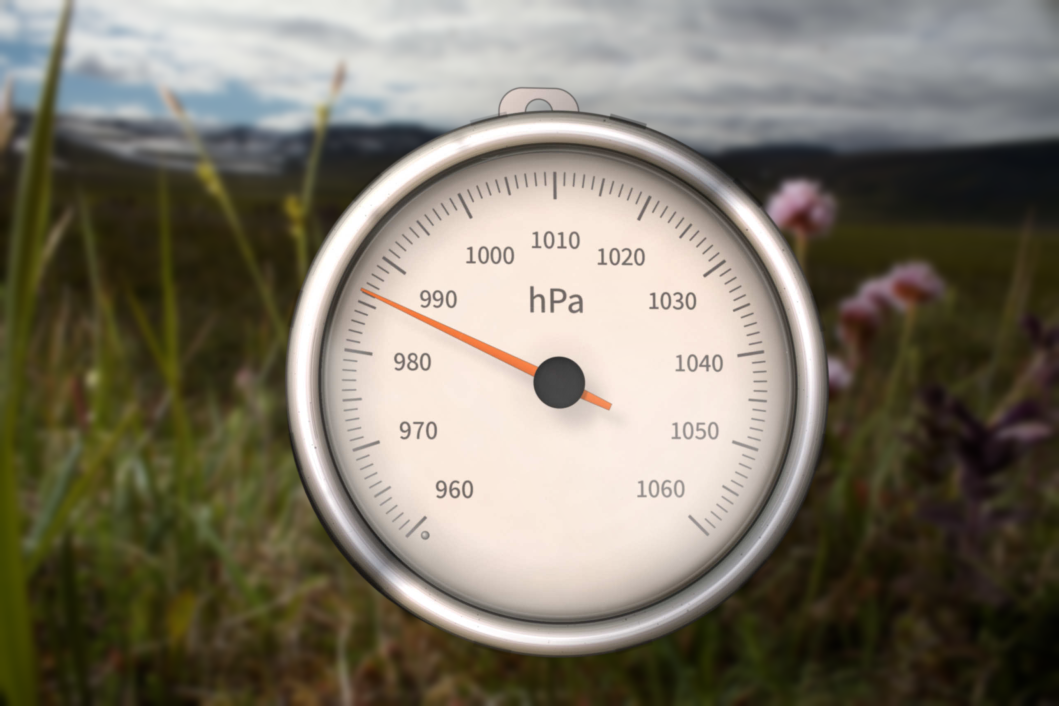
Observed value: 986 hPa
